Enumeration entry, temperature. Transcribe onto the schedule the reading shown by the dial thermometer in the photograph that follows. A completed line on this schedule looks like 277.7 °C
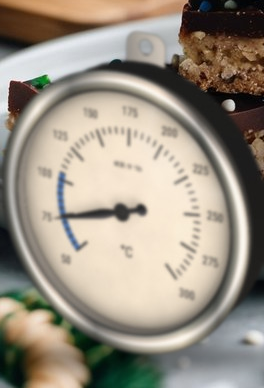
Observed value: 75 °C
